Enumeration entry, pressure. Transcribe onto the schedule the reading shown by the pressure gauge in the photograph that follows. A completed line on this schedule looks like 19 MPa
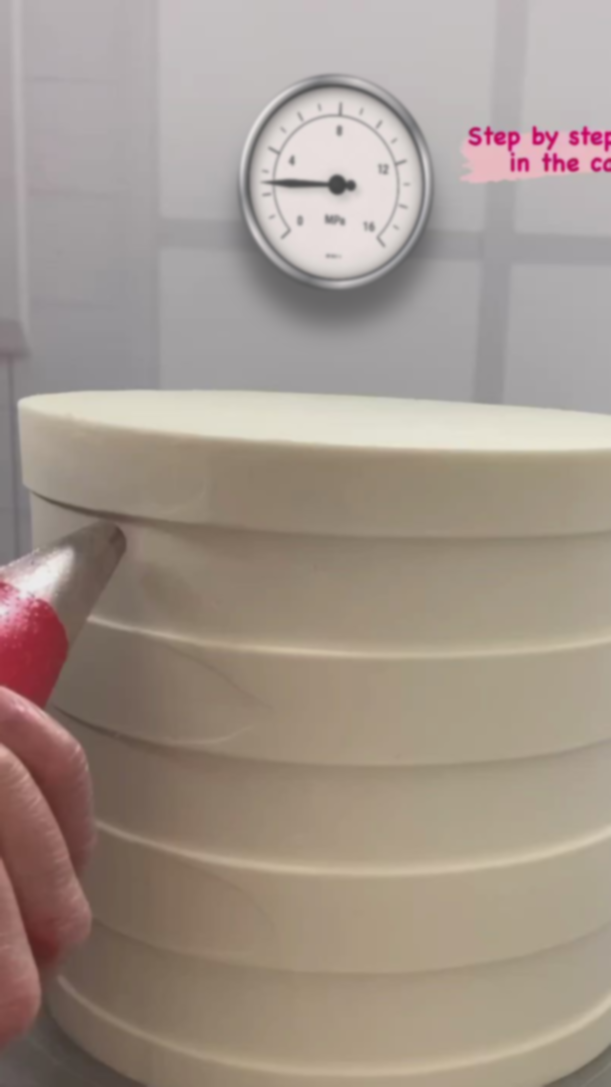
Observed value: 2.5 MPa
